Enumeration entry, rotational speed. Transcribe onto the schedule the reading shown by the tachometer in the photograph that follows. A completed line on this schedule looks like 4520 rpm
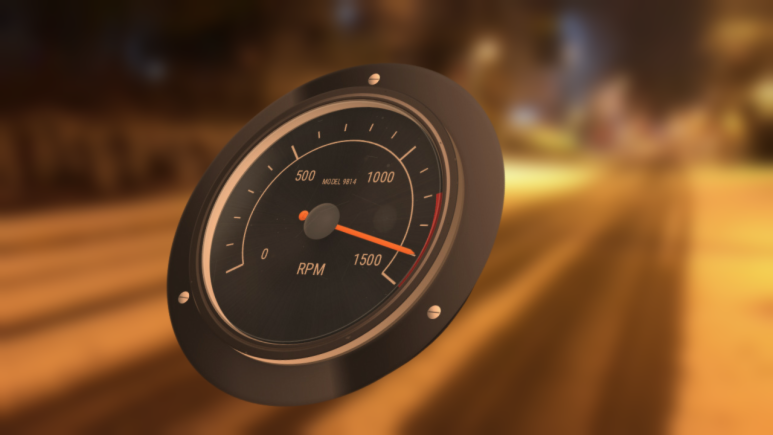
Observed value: 1400 rpm
